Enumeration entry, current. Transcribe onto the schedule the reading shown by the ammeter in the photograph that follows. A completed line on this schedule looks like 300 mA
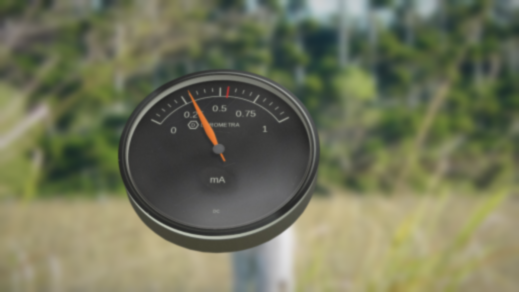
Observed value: 0.3 mA
